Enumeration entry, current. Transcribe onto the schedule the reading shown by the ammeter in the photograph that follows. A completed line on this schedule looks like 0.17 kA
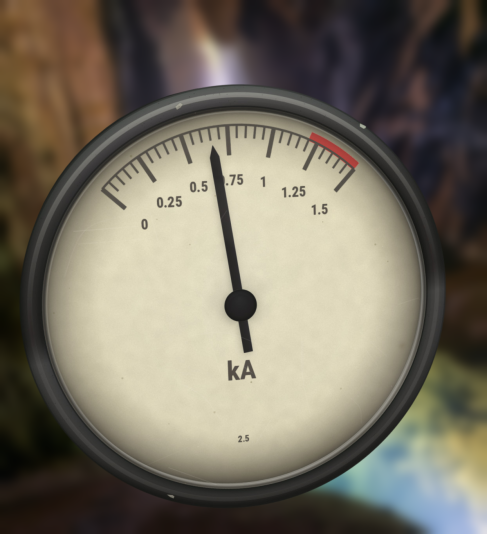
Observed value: 0.65 kA
